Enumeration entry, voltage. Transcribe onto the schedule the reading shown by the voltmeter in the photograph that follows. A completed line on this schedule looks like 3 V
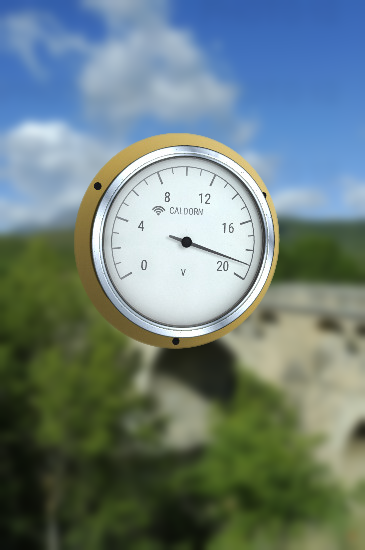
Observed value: 19 V
